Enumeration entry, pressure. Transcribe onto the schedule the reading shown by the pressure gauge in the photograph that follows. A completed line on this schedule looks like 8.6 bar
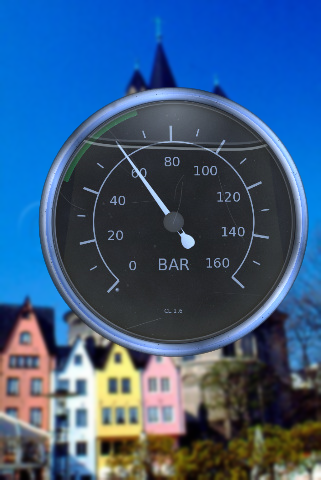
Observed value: 60 bar
